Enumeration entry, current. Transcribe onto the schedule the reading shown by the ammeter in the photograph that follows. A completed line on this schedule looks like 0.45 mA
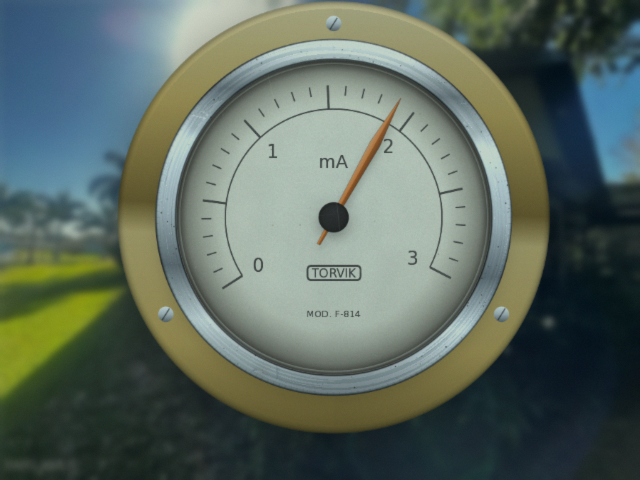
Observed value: 1.9 mA
